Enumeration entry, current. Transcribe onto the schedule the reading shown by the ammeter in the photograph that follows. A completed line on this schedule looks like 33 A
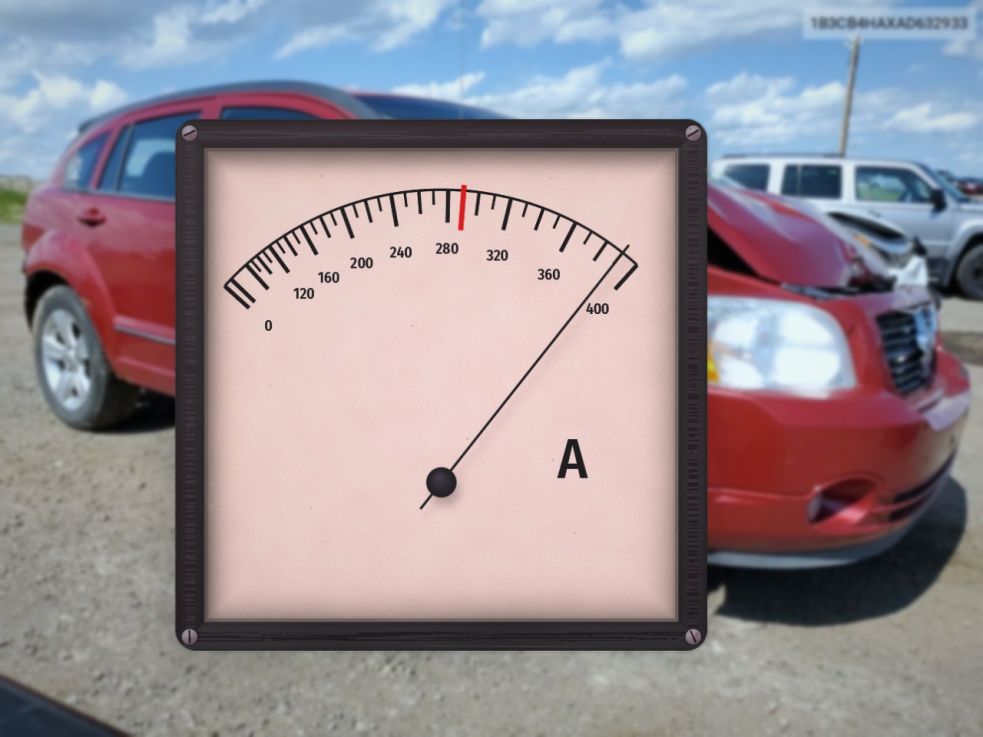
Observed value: 390 A
